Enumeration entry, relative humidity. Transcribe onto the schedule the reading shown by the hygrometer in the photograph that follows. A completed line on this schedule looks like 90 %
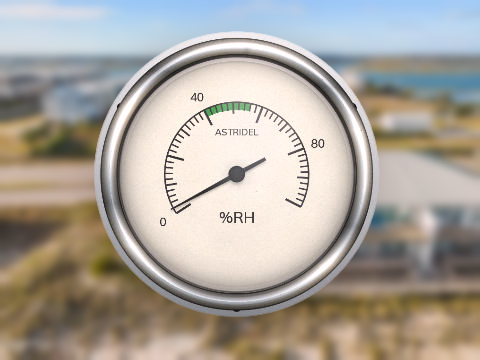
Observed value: 2 %
